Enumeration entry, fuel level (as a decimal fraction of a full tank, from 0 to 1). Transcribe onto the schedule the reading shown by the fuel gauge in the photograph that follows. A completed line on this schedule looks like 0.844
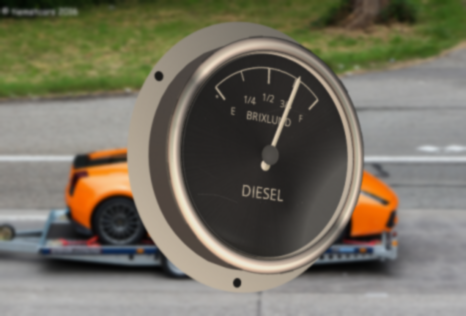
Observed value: 0.75
